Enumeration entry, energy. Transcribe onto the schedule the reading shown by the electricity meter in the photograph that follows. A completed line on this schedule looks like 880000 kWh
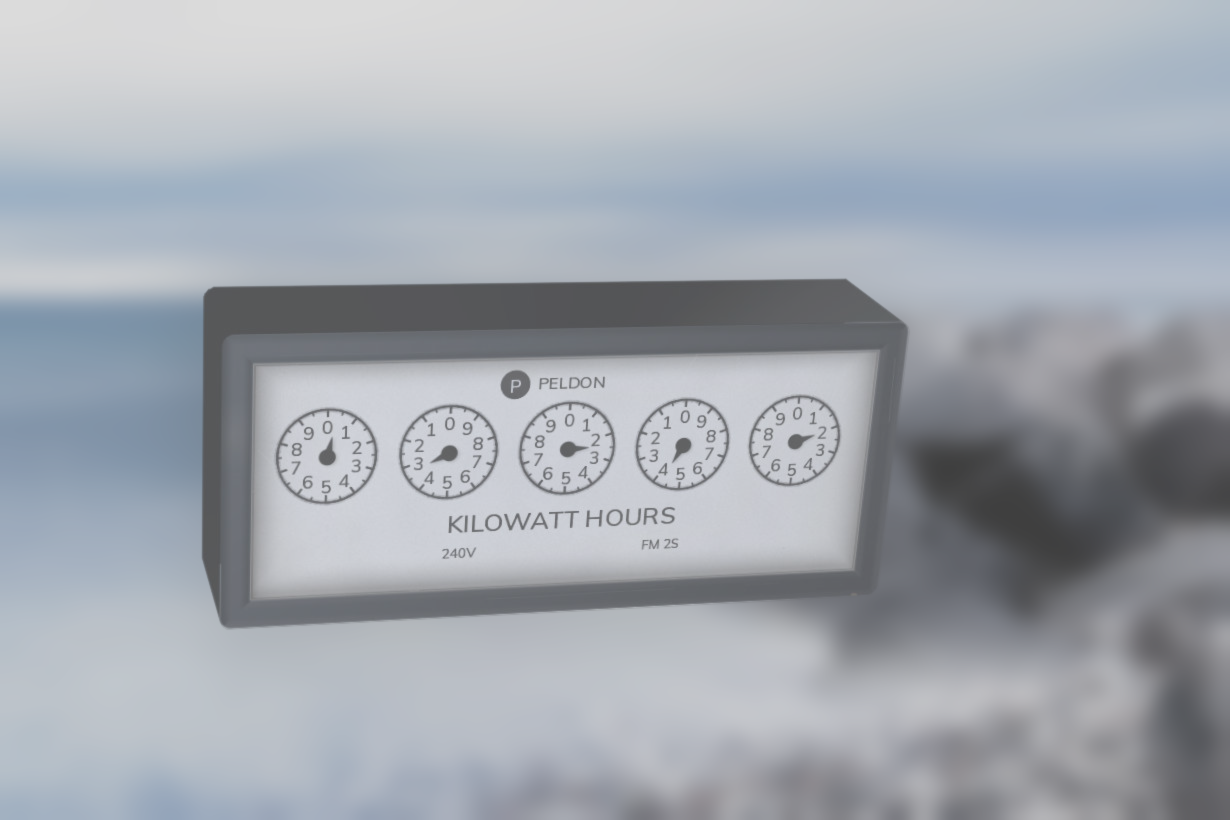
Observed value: 3242 kWh
